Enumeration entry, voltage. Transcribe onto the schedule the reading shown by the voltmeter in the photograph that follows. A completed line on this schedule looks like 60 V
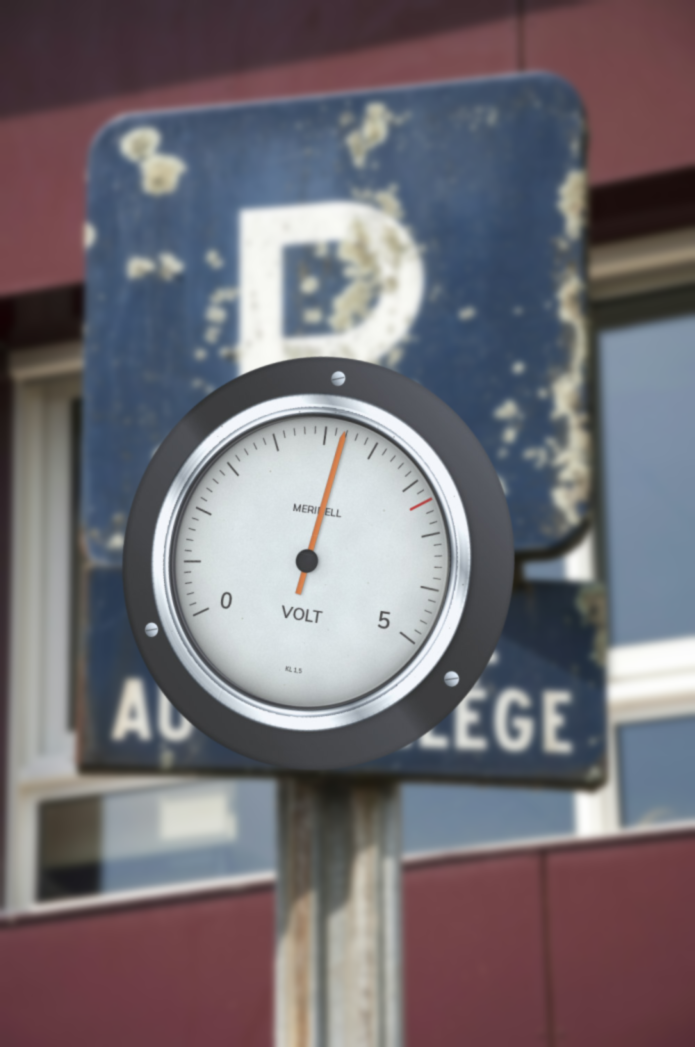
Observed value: 2.7 V
